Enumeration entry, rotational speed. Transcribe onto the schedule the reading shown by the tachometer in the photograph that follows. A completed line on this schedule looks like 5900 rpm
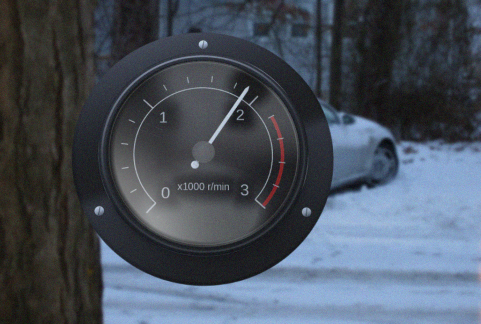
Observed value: 1900 rpm
